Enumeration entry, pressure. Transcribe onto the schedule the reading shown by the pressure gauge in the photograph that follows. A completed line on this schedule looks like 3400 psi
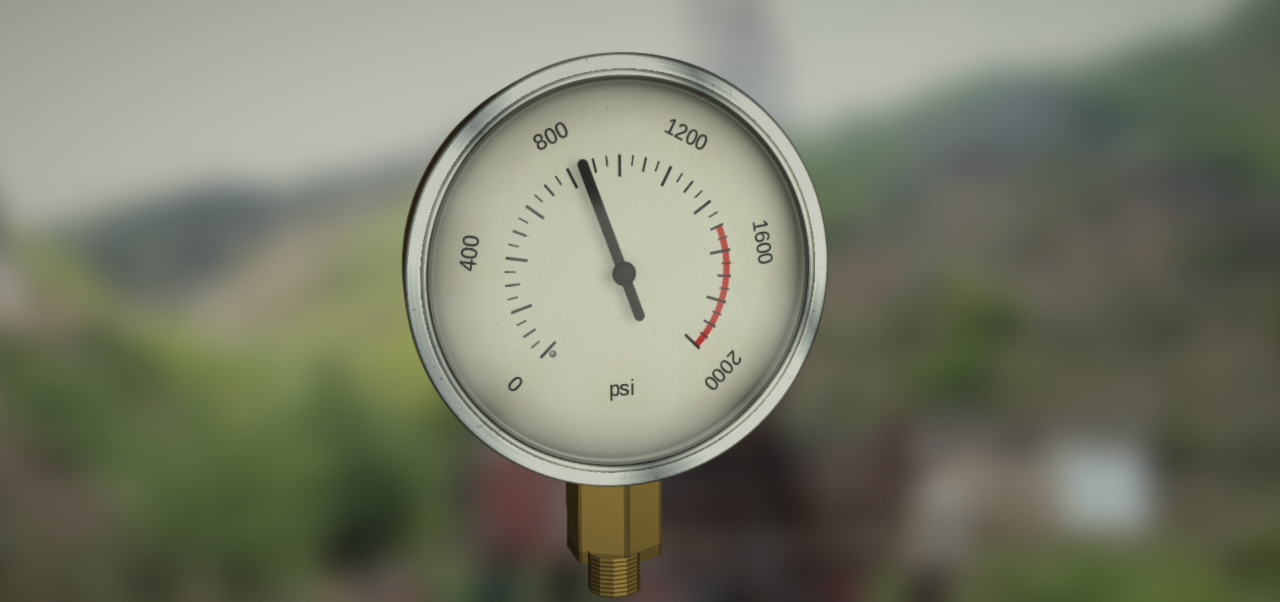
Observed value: 850 psi
